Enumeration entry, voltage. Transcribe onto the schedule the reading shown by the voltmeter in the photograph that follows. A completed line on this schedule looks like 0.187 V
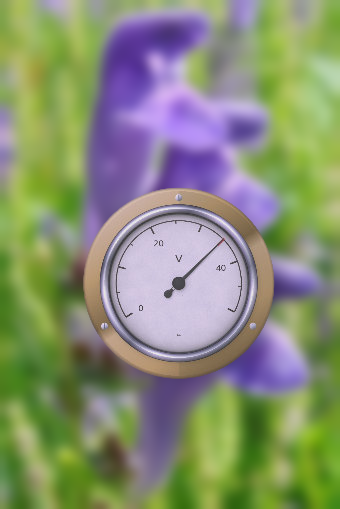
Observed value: 35 V
